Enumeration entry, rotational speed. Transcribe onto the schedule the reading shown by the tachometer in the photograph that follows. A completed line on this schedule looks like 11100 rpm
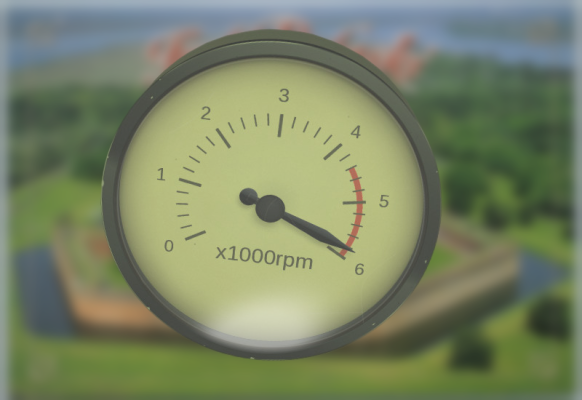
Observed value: 5800 rpm
